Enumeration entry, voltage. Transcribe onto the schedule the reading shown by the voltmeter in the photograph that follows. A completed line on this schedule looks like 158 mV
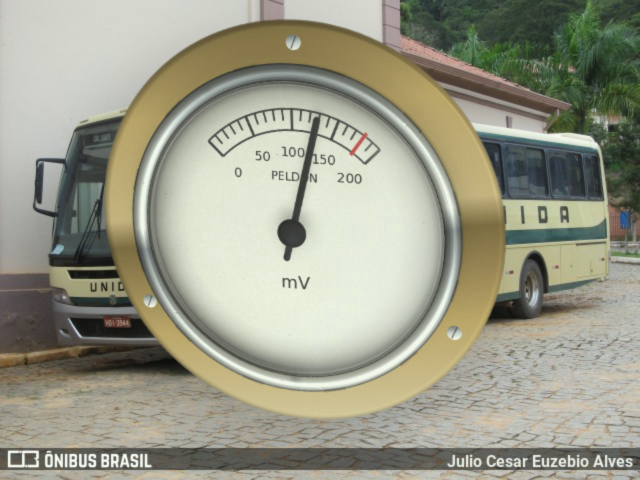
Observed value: 130 mV
